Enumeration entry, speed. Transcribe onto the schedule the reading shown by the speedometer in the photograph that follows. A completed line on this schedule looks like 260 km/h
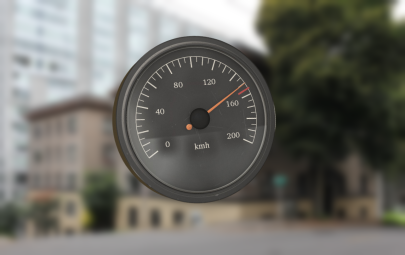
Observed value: 150 km/h
